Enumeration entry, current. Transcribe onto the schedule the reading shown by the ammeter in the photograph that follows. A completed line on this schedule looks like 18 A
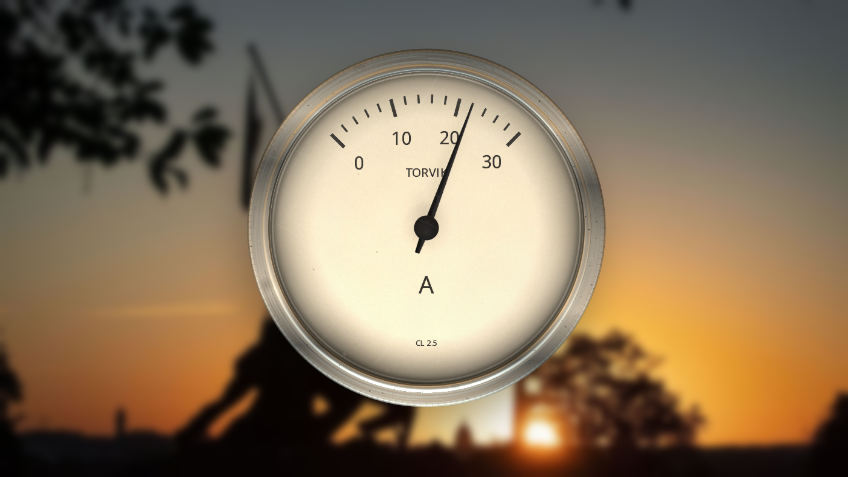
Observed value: 22 A
